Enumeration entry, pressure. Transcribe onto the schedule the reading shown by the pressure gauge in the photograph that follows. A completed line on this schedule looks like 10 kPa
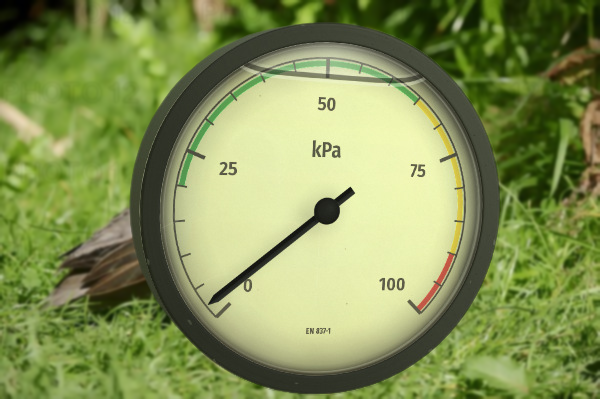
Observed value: 2.5 kPa
